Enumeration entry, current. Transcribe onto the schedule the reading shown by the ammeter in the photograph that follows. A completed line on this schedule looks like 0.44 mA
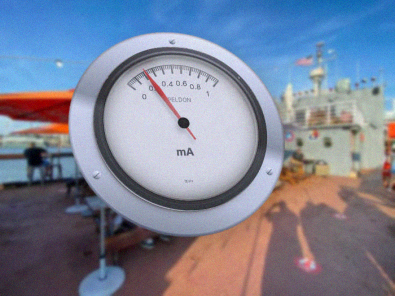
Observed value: 0.2 mA
